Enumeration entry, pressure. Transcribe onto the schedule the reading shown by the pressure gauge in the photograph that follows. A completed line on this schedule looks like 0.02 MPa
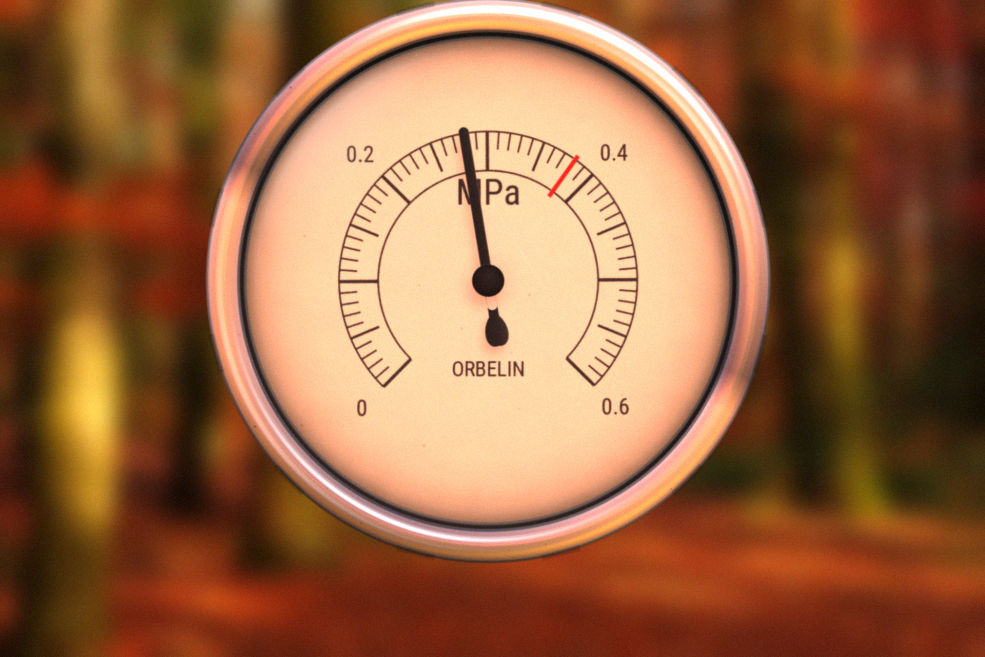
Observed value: 0.28 MPa
